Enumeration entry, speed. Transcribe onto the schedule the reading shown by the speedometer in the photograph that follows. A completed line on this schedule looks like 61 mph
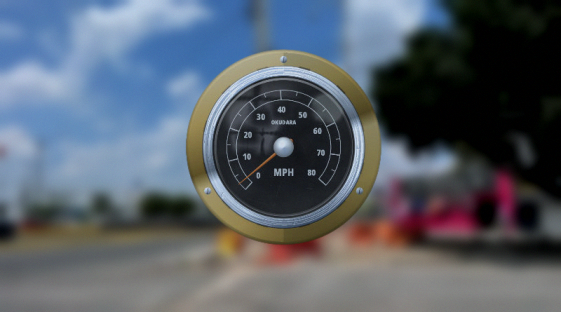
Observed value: 2.5 mph
